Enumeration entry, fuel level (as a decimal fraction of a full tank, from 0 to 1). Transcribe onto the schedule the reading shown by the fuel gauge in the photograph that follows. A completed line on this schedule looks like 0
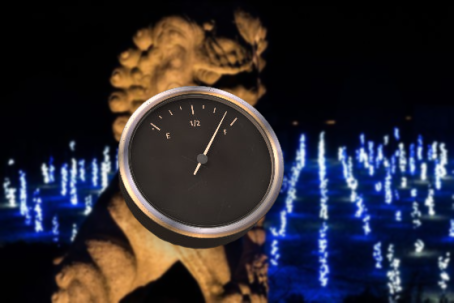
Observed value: 0.875
